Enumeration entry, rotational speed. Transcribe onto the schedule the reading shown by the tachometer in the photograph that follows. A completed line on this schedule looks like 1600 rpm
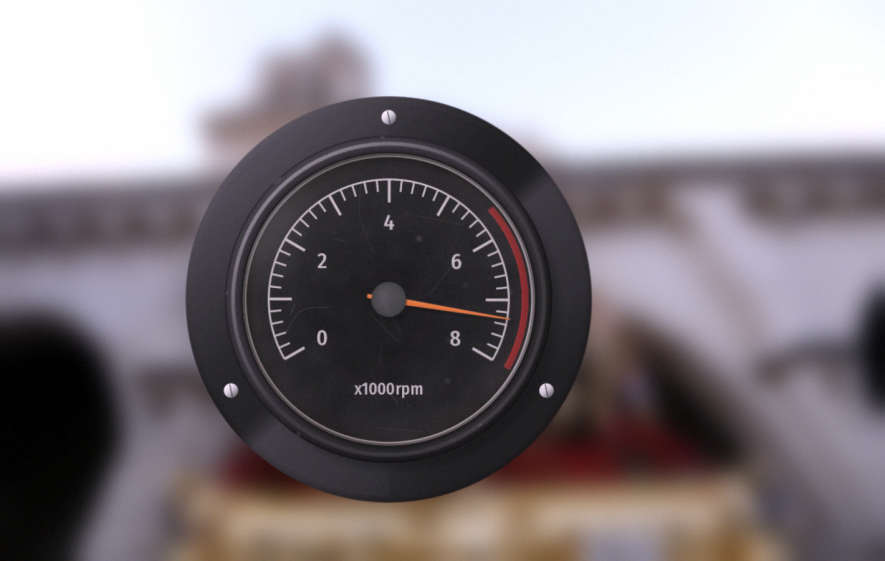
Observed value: 7300 rpm
